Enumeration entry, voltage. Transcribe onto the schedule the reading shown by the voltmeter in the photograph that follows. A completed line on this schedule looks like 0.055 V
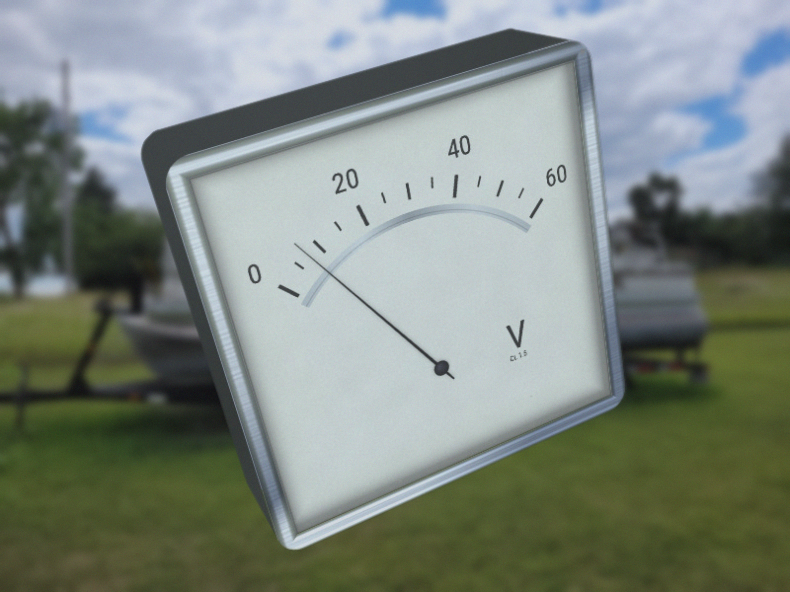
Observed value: 7.5 V
